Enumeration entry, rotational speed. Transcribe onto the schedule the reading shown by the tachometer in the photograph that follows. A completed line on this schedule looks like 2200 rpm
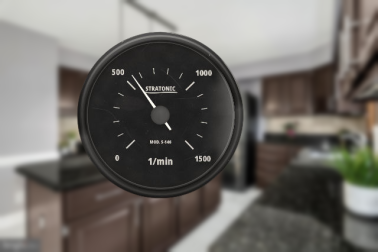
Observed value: 550 rpm
